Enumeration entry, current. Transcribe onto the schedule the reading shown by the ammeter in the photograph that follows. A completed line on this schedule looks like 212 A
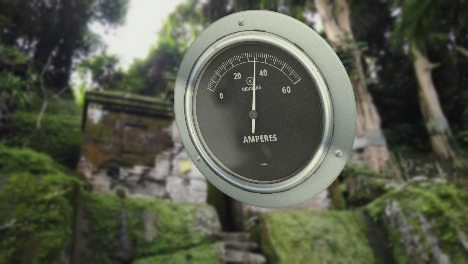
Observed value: 35 A
